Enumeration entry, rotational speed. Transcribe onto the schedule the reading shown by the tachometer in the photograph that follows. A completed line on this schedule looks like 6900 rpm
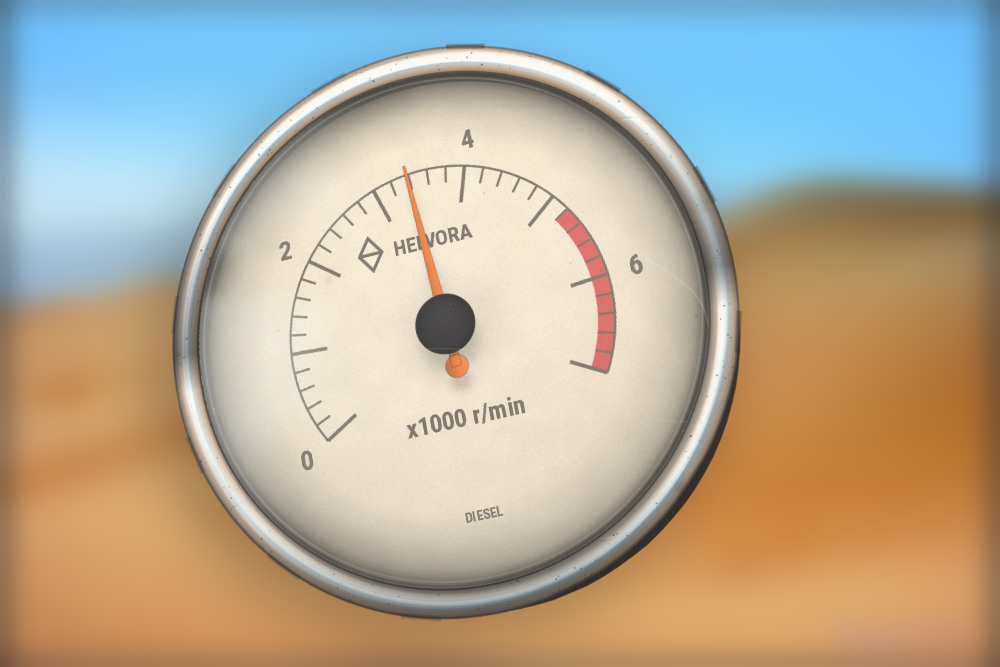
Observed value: 3400 rpm
